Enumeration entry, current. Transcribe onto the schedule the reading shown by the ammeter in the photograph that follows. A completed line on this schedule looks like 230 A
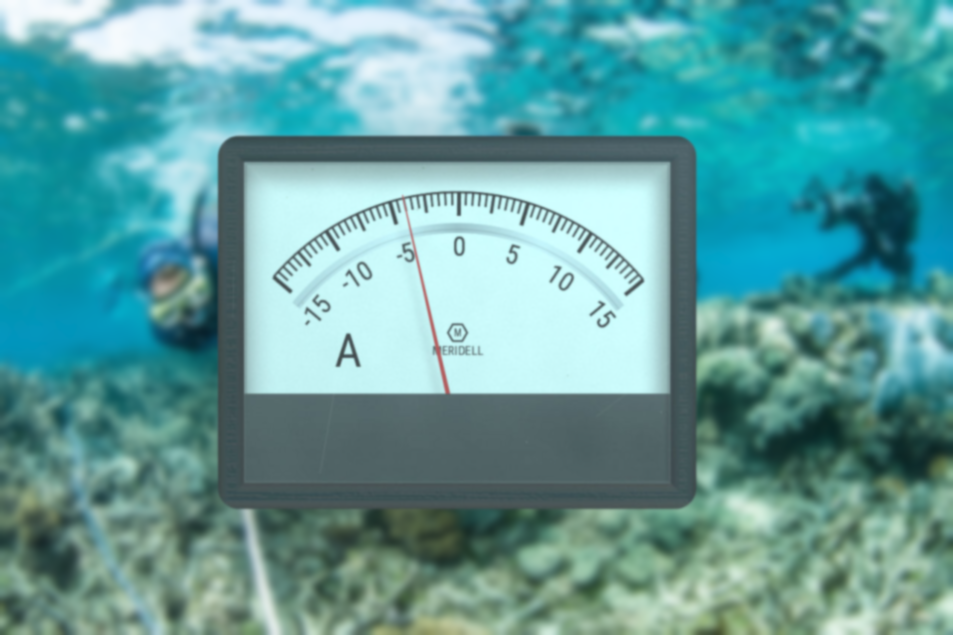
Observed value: -4 A
